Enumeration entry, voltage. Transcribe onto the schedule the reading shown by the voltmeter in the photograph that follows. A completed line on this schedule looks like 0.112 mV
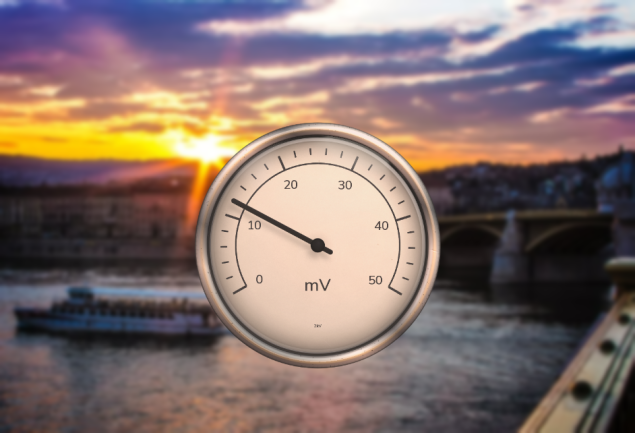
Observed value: 12 mV
